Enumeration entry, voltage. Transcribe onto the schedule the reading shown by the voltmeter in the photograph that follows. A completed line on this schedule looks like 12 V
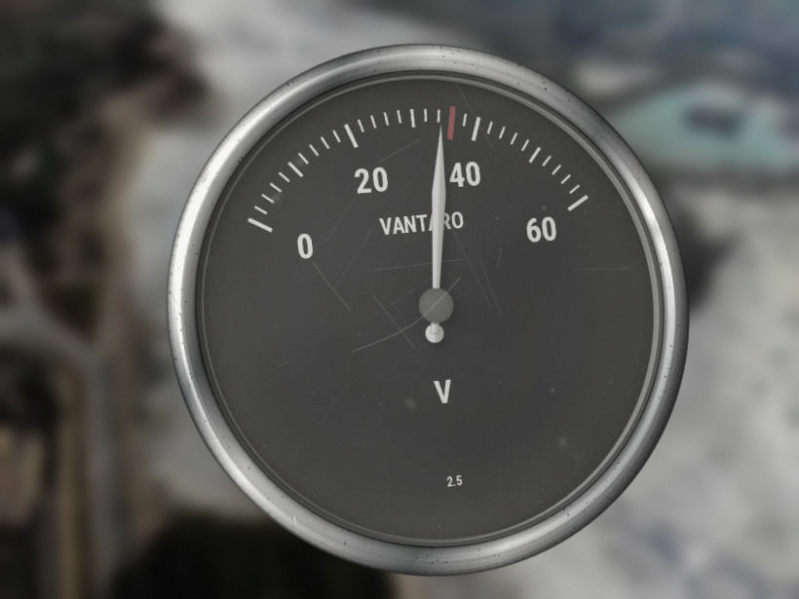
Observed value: 34 V
